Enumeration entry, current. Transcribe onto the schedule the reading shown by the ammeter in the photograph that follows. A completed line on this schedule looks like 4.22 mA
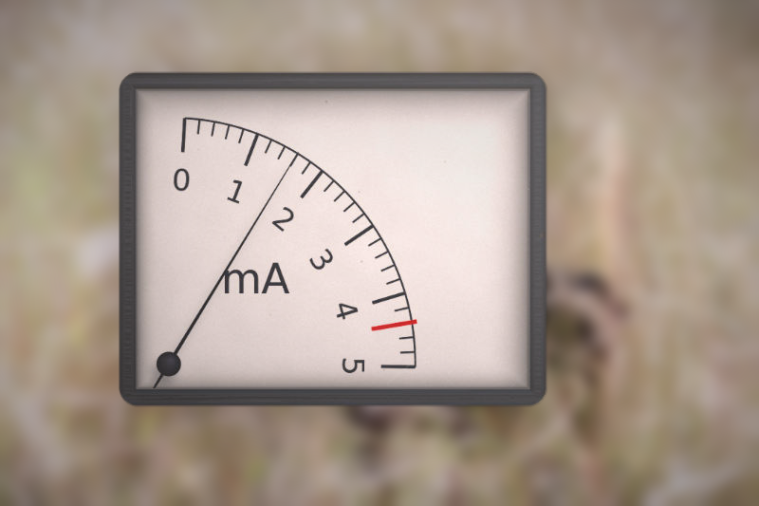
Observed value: 1.6 mA
